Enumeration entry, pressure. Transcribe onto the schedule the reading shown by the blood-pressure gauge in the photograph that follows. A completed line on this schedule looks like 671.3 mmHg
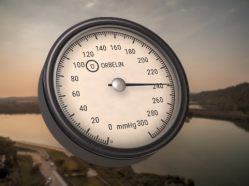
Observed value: 240 mmHg
